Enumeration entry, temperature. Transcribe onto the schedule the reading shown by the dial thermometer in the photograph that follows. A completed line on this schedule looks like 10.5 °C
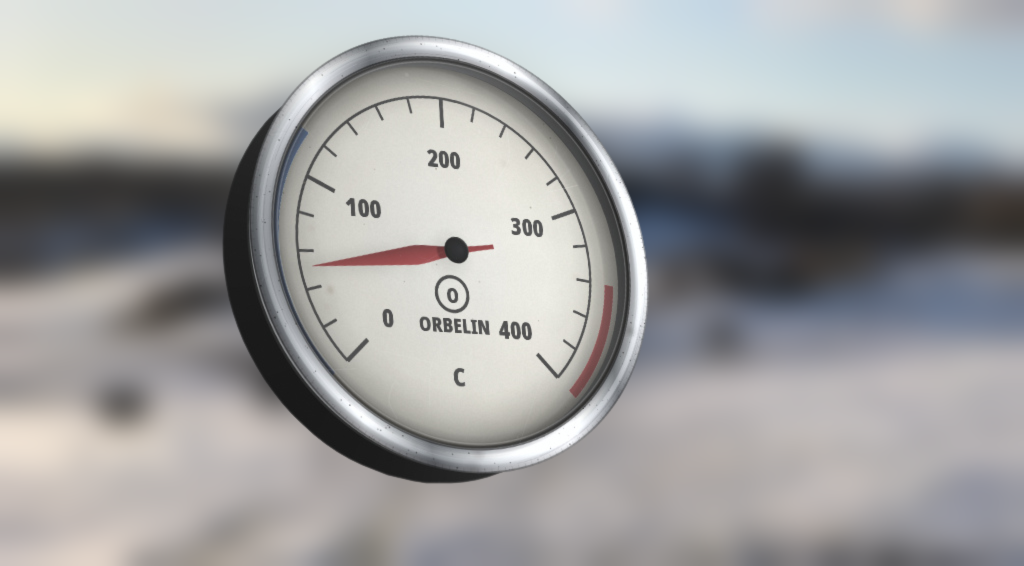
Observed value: 50 °C
